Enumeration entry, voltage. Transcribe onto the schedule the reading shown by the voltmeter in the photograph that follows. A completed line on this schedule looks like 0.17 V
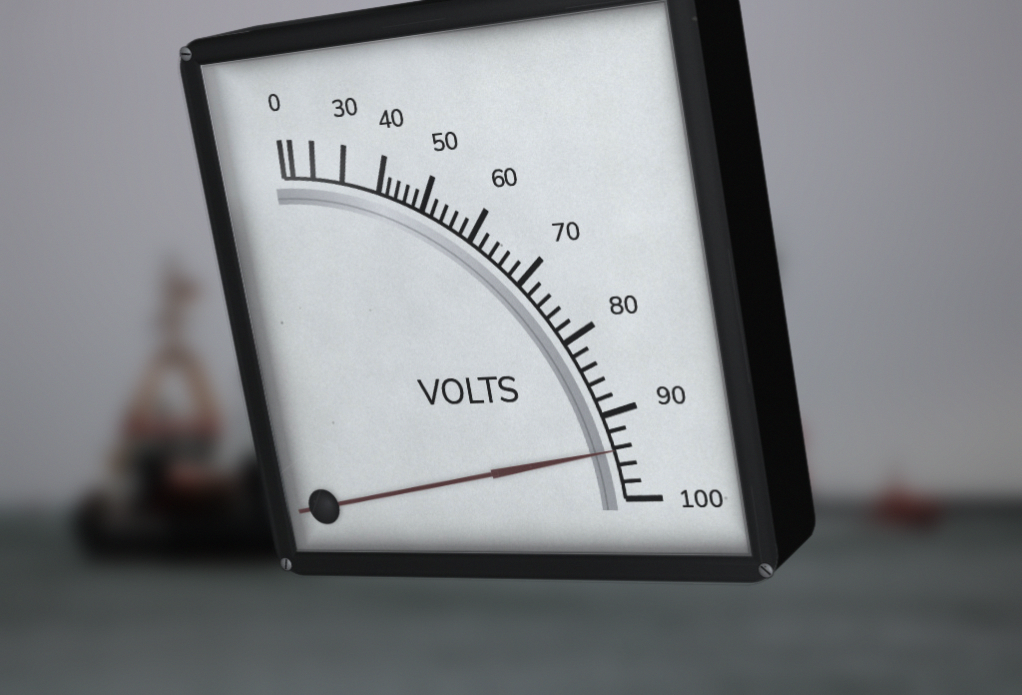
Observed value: 94 V
